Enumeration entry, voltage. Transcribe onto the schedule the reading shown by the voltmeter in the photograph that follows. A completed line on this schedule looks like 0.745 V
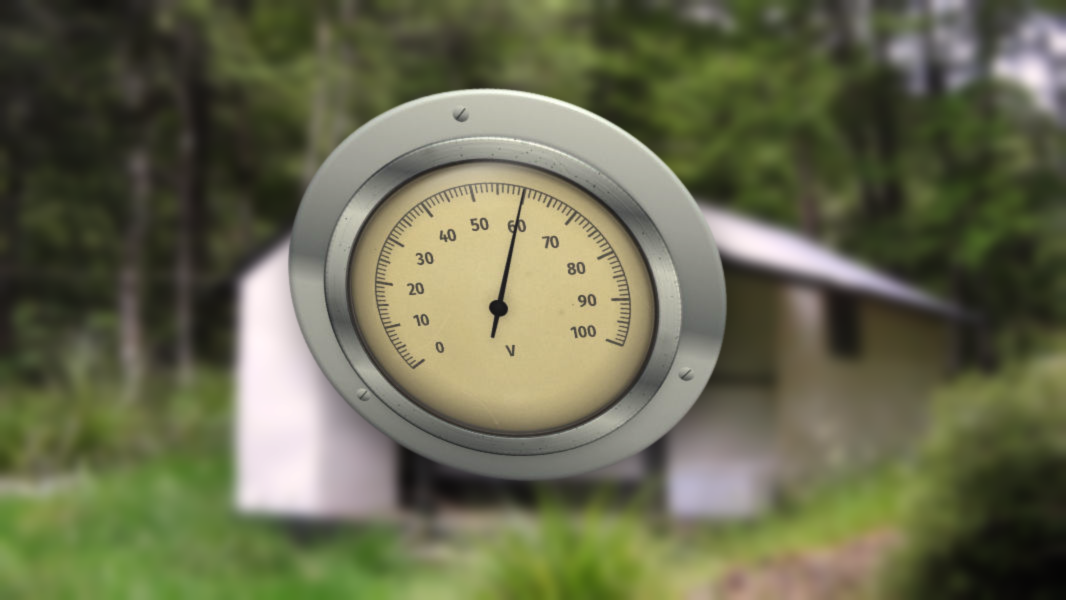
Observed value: 60 V
